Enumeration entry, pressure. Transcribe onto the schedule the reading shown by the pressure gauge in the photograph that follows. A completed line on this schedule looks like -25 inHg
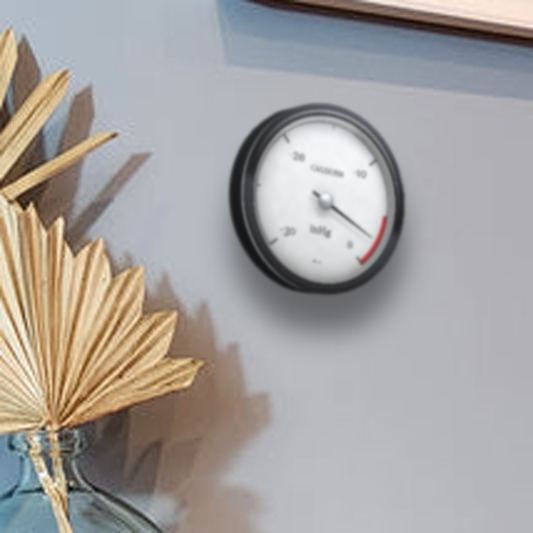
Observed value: -2.5 inHg
